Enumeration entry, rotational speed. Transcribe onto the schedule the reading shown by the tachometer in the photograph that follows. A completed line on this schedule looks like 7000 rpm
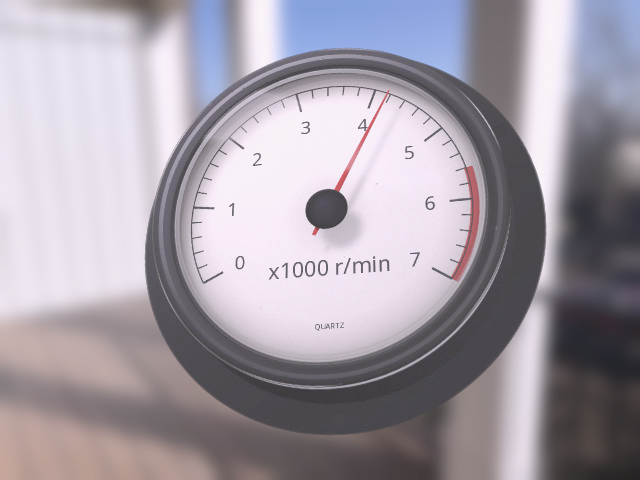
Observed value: 4200 rpm
